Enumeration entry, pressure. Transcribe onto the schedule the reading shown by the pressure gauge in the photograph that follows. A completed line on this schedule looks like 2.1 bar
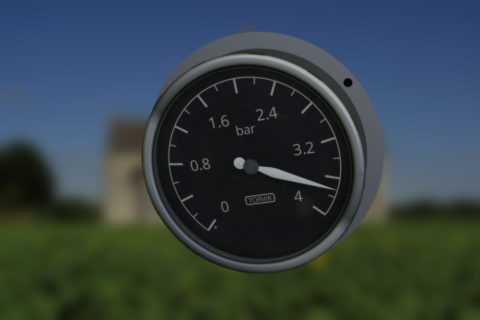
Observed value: 3.7 bar
